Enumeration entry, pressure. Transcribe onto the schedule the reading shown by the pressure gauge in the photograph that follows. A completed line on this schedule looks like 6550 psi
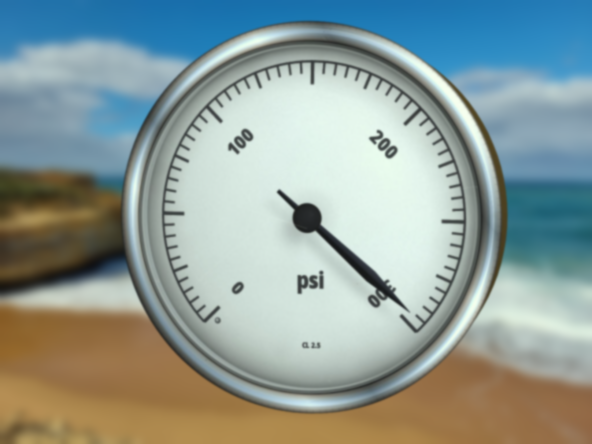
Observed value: 295 psi
